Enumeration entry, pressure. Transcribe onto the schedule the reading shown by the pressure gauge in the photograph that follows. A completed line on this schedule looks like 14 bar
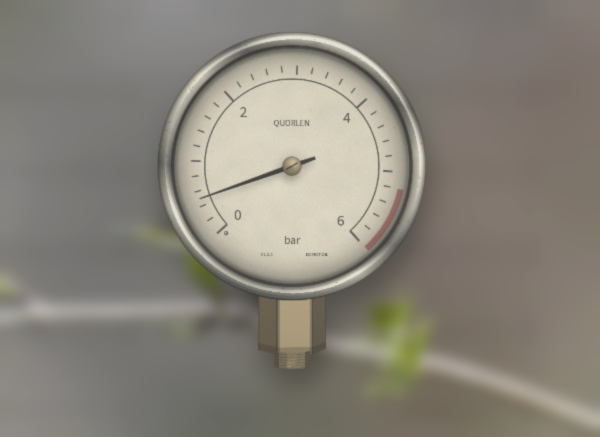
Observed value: 0.5 bar
